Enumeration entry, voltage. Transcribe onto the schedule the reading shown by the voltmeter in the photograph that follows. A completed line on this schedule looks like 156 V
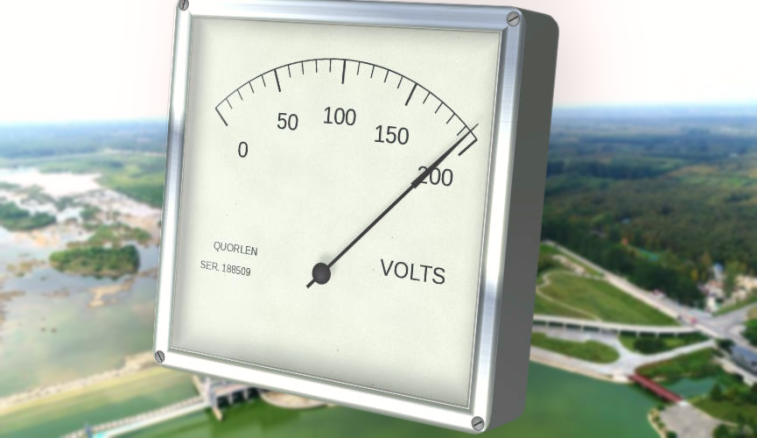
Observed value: 195 V
